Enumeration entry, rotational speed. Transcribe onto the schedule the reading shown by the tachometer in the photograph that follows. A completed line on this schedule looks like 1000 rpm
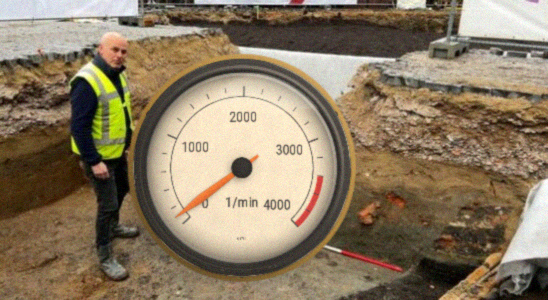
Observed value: 100 rpm
